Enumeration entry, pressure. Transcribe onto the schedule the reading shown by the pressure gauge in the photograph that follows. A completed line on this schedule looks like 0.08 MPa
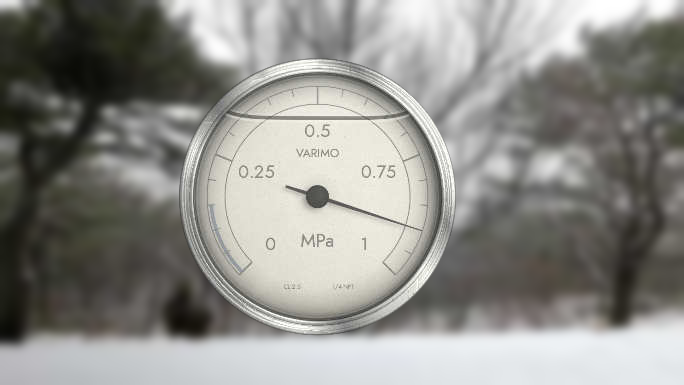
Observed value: 0.9 MPa
